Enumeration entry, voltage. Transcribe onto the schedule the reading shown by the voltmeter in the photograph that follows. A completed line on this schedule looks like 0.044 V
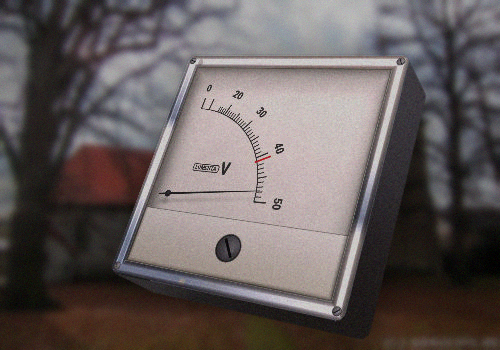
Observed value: 48 V
